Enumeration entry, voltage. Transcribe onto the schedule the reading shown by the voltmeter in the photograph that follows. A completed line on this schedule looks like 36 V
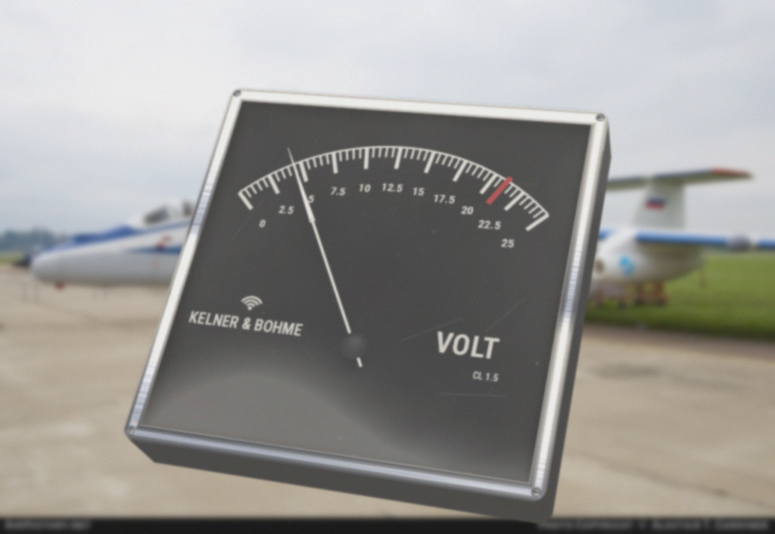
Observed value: 4.5 V
